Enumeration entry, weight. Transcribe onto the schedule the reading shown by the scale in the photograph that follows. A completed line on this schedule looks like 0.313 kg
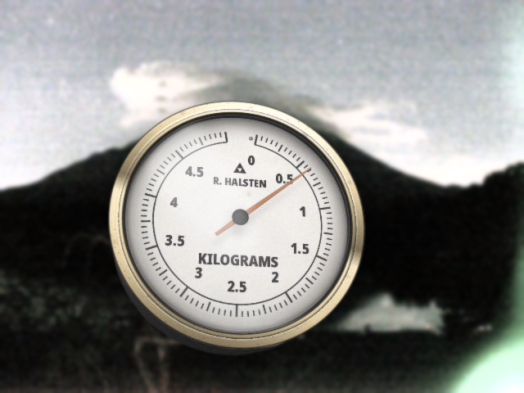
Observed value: 0.6 kg
